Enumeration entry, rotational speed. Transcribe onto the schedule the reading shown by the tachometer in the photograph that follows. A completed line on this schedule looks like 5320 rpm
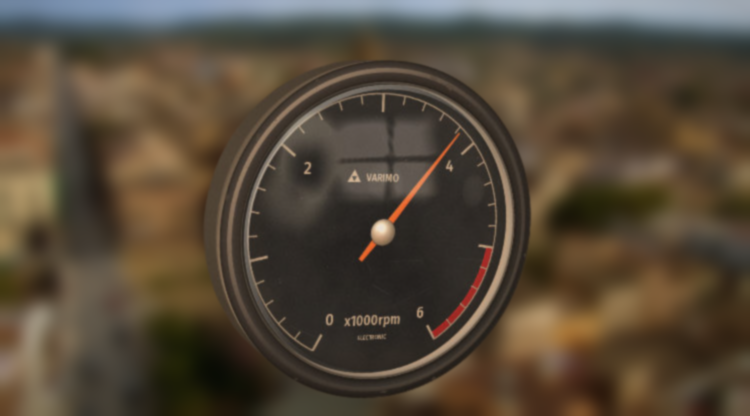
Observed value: 3800 rpm
